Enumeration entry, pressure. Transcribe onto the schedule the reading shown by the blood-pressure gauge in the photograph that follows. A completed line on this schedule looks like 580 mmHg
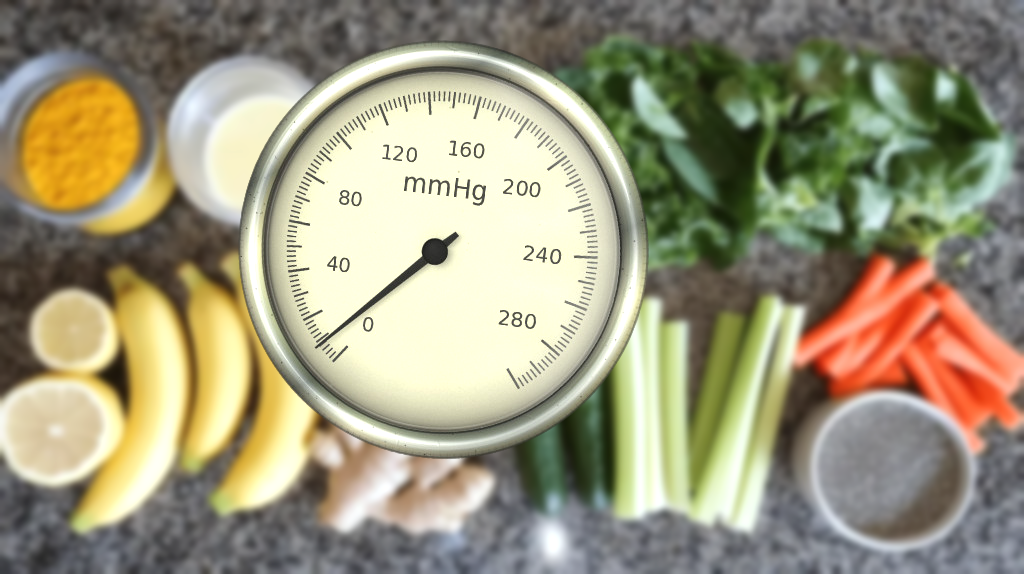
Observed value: 8 mmHg
